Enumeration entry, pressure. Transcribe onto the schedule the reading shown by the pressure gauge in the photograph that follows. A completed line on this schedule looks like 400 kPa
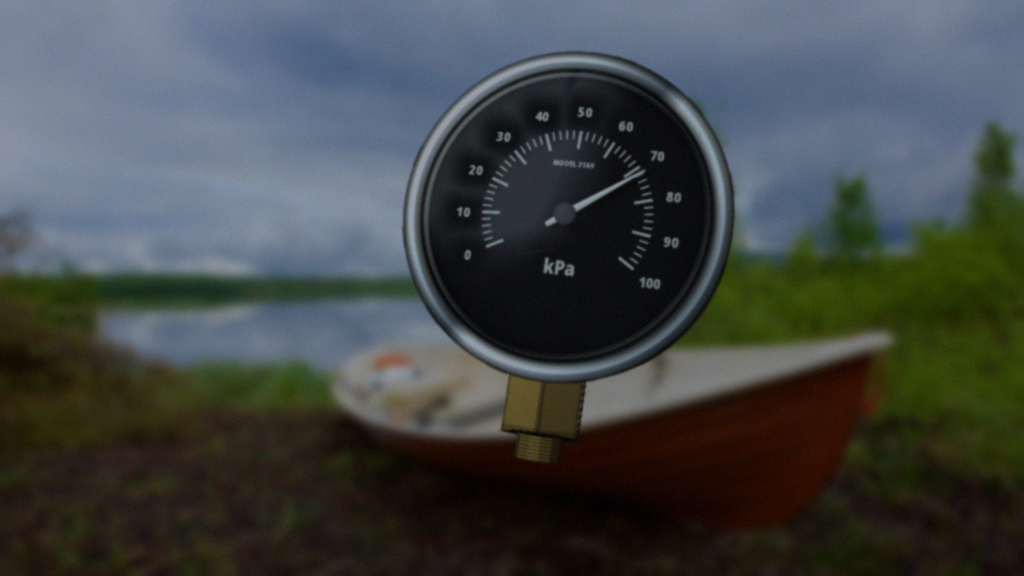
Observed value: 72 kPa
